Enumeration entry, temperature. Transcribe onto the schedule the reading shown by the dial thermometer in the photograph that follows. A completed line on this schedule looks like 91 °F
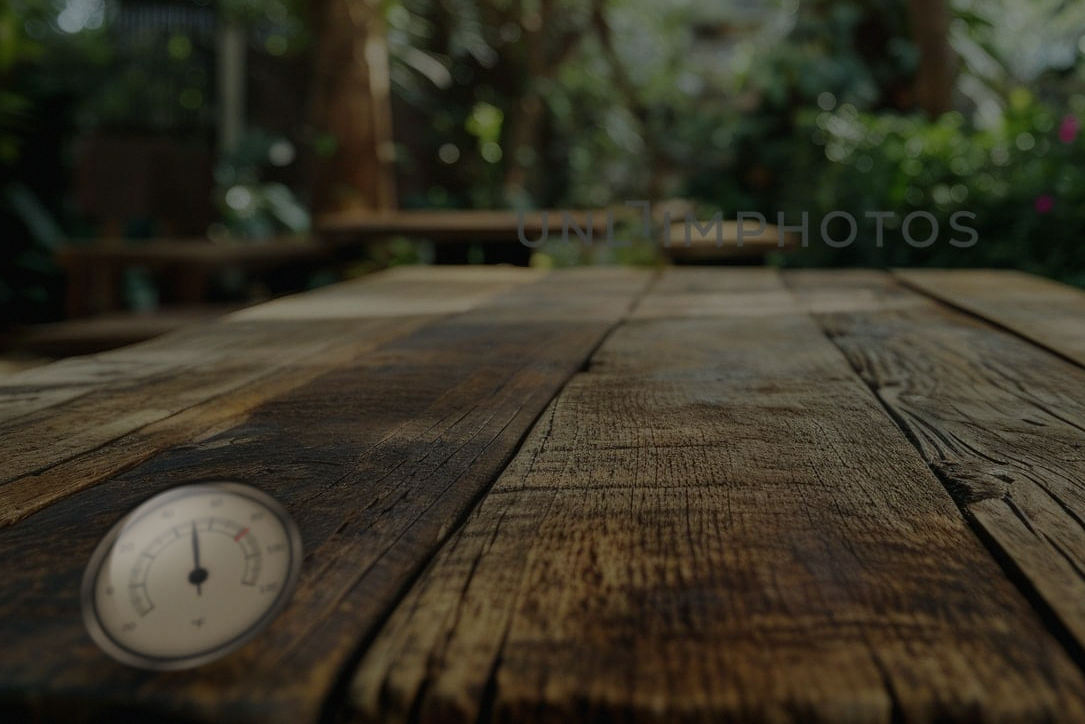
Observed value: 50 °F
